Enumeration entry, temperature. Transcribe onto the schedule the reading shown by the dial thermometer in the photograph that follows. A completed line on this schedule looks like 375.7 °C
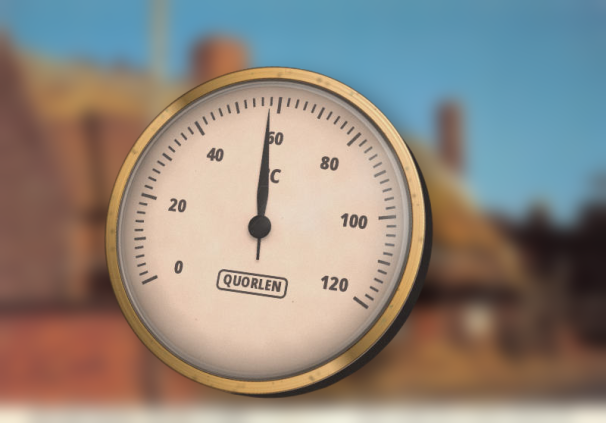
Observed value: 58 °C
